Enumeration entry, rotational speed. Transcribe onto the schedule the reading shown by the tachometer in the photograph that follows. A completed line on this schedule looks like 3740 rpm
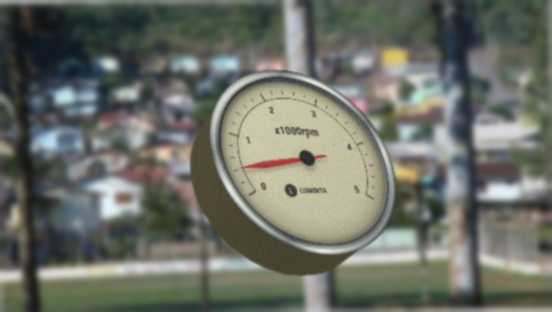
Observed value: 400 rpm
